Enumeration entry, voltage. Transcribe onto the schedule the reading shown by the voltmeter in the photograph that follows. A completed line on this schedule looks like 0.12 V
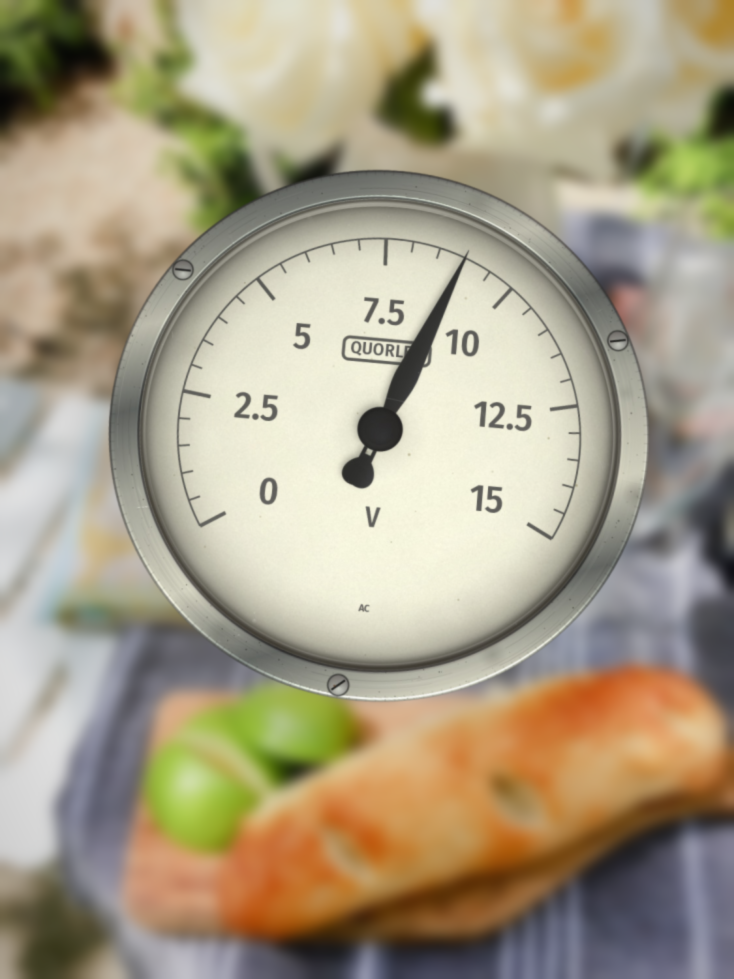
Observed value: 9 V
